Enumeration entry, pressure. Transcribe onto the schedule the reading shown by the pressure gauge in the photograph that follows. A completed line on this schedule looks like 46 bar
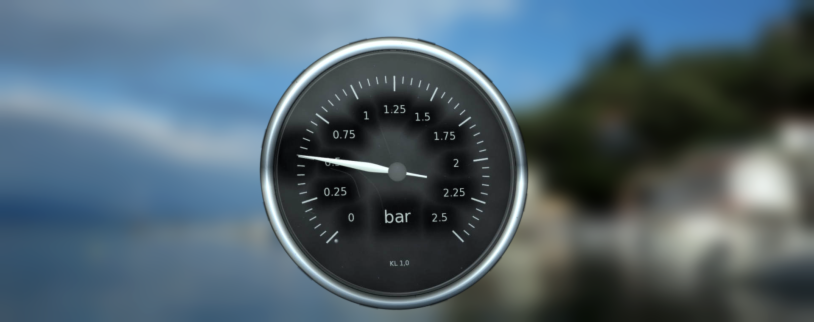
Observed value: 0.5 bar
